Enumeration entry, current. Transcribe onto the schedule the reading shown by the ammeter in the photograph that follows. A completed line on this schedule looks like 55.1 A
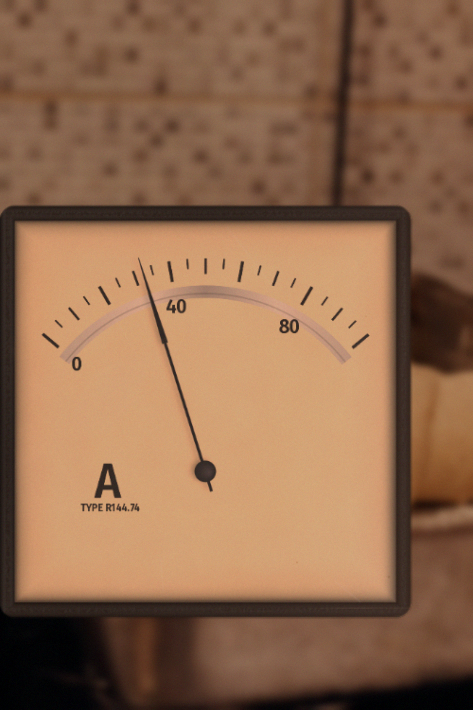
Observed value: 32.5 A
